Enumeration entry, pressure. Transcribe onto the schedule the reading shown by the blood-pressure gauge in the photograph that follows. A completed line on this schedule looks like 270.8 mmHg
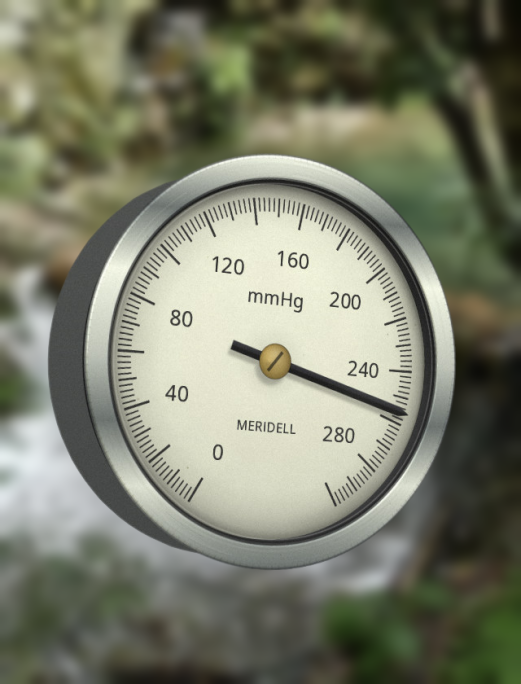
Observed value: 256 mmHg
